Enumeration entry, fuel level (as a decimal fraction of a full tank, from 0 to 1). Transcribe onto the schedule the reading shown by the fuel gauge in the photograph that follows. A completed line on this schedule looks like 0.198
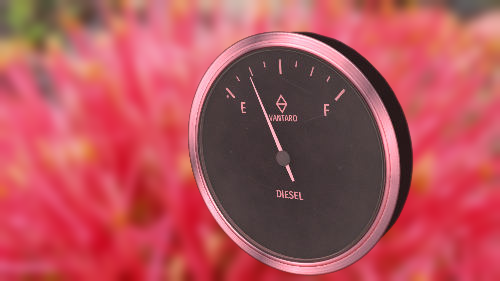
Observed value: 0.25
